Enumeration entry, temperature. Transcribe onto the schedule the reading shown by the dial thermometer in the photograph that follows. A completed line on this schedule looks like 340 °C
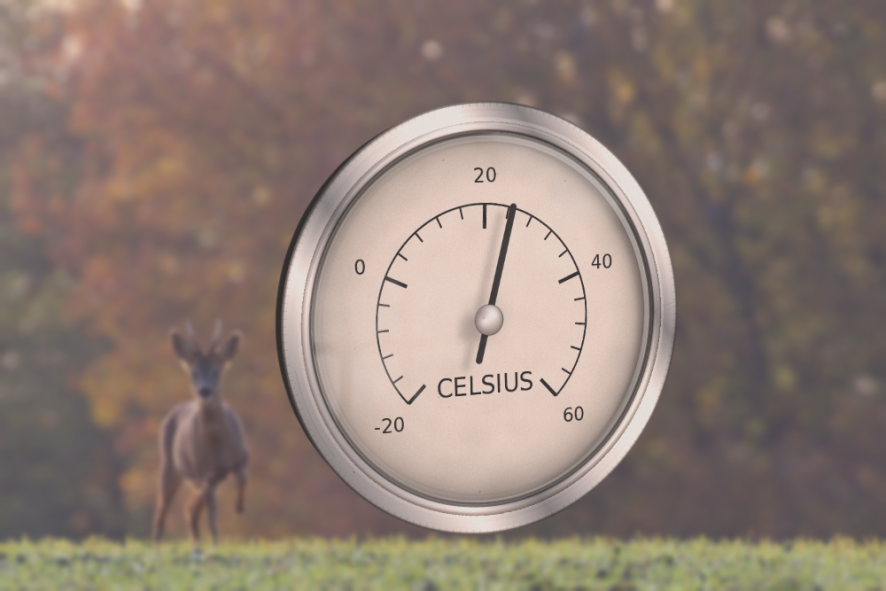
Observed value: 24 °C
